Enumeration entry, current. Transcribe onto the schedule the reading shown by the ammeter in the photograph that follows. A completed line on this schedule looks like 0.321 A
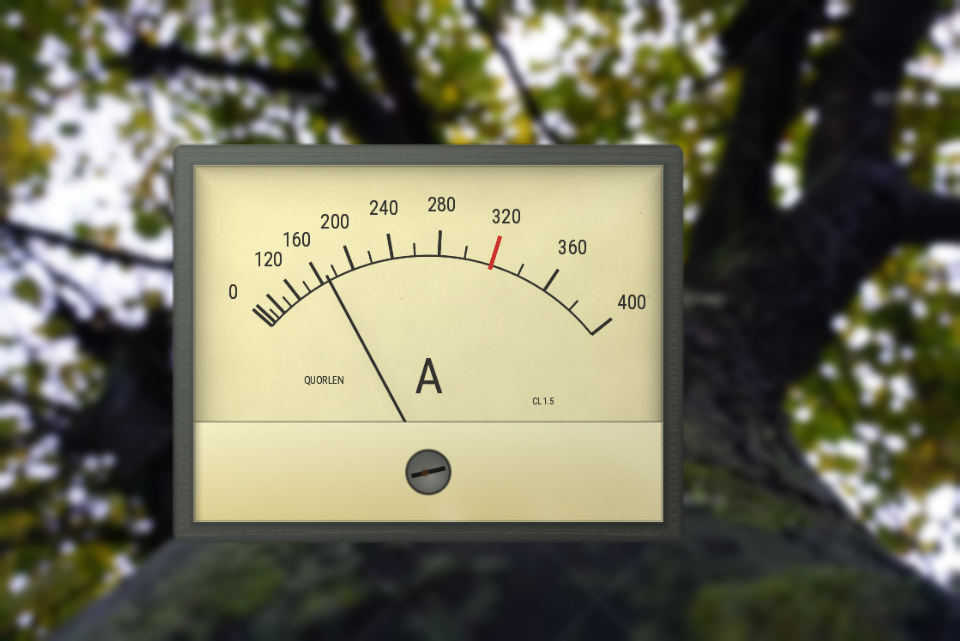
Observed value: 170 A
